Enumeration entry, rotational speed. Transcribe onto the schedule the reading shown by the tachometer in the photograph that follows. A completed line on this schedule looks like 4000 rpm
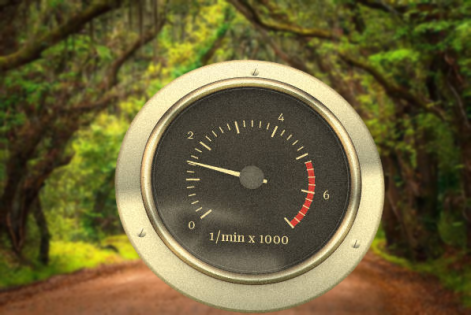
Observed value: 1400 rpm
